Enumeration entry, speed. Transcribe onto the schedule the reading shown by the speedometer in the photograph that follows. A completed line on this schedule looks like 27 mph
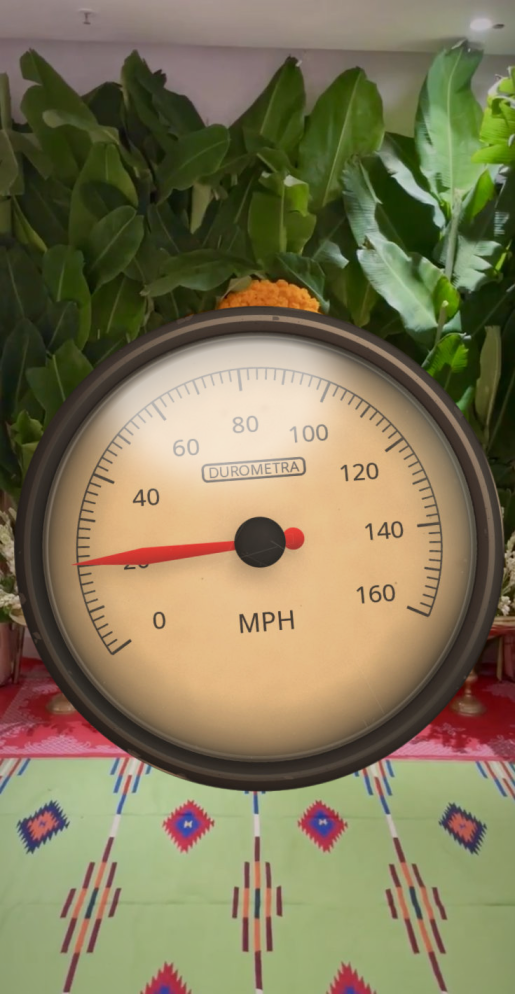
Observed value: 20 mph
